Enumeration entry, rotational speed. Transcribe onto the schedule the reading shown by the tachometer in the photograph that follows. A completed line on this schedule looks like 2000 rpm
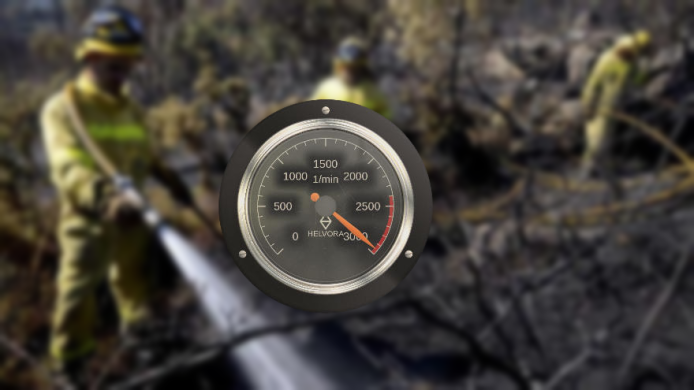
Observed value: 2950 rpm
